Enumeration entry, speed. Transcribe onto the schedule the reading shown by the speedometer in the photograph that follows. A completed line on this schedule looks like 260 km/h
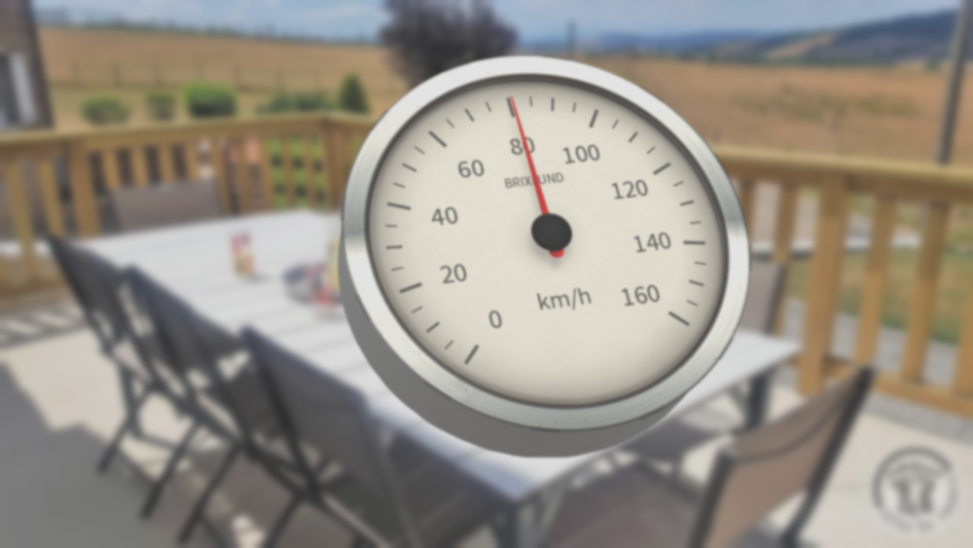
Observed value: 80 km/h
